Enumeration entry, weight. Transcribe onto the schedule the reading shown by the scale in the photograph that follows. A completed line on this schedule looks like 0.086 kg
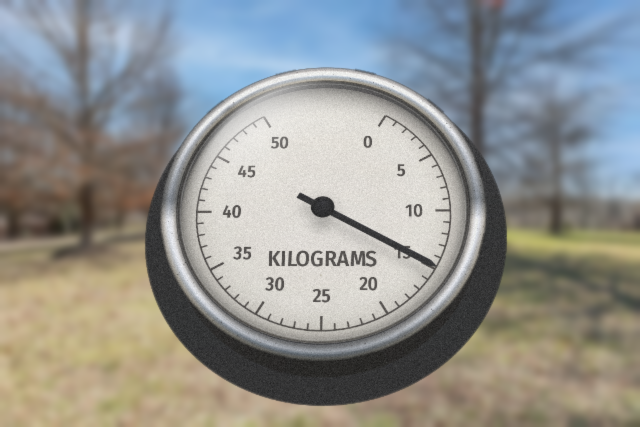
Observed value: 15 kg
